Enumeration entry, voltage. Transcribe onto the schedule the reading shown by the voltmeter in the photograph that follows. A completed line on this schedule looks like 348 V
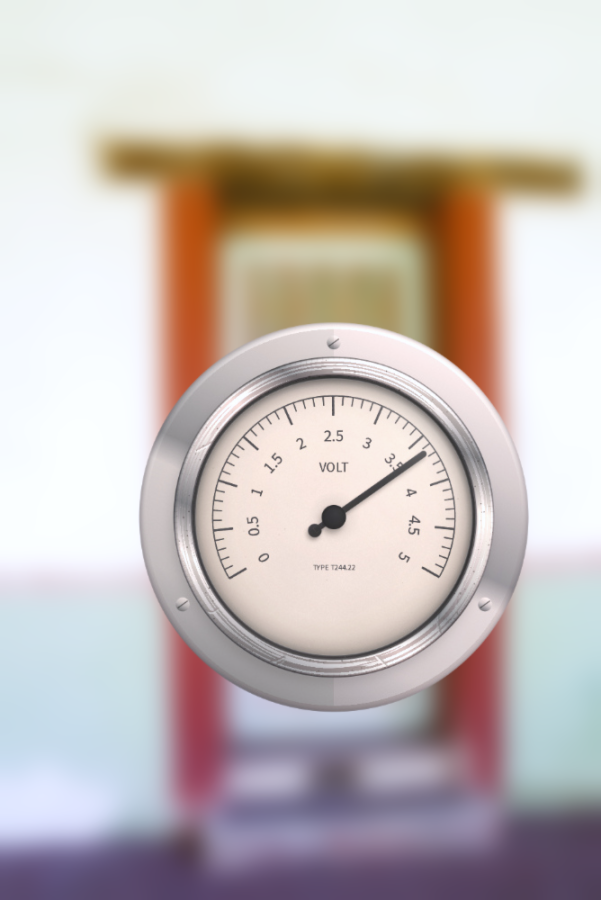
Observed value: 3.65 V
